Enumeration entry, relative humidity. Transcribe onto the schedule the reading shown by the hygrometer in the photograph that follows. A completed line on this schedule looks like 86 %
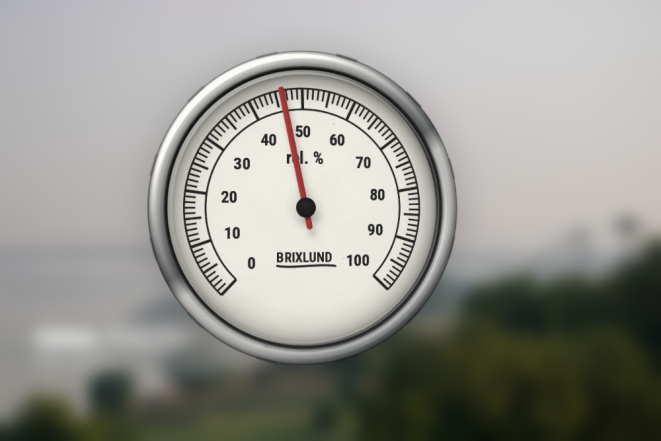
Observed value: 46 %
